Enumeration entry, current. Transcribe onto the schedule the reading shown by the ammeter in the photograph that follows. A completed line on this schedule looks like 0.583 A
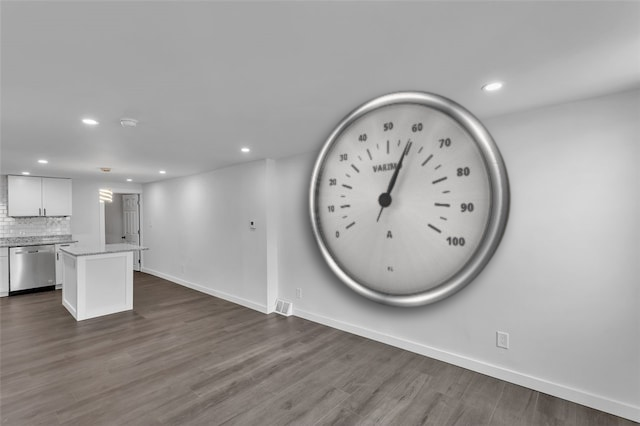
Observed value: 60 A
